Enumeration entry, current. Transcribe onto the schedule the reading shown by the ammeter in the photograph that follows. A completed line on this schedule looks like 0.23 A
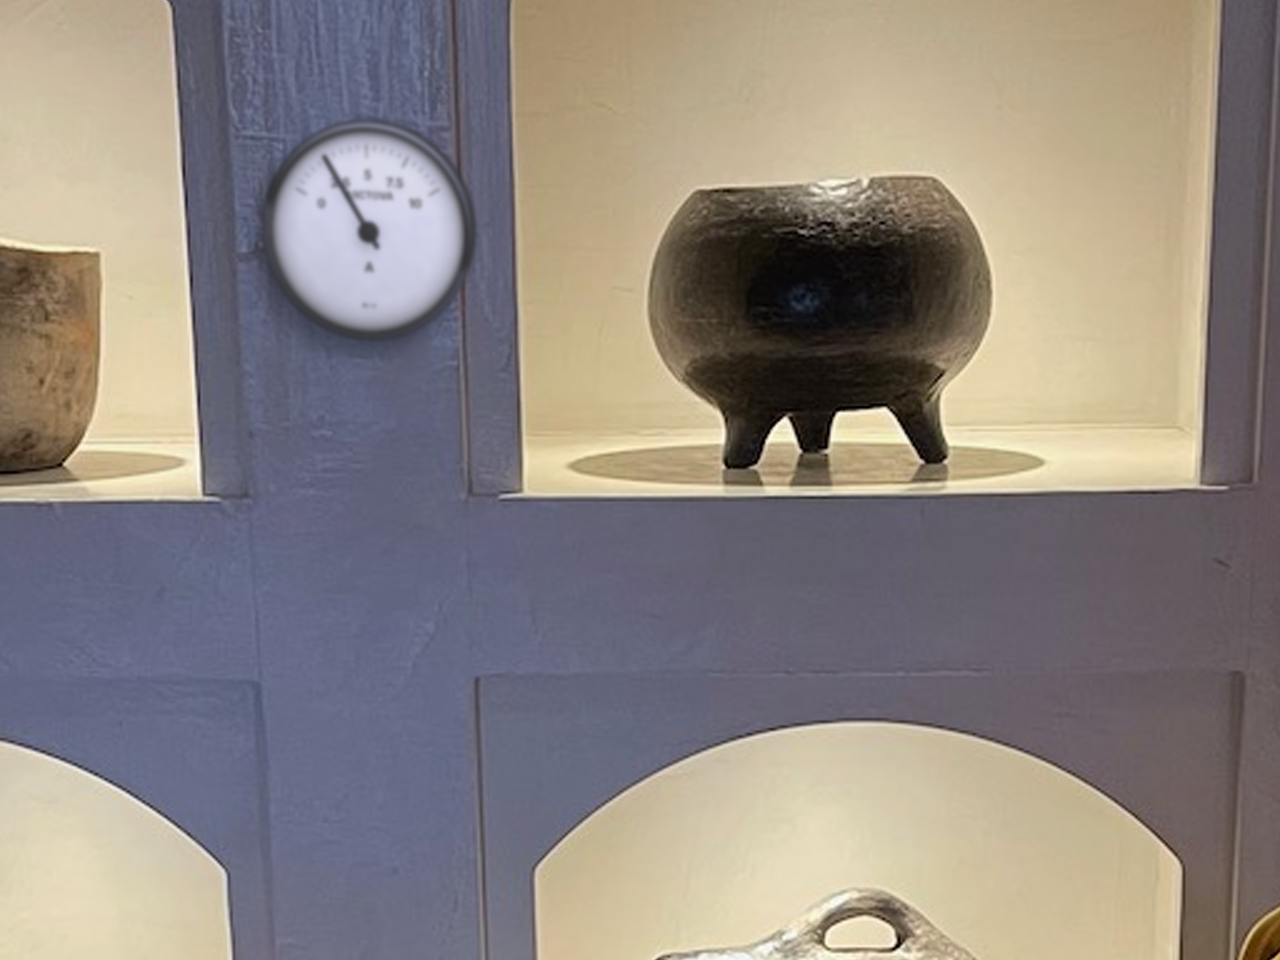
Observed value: 2.5 A
